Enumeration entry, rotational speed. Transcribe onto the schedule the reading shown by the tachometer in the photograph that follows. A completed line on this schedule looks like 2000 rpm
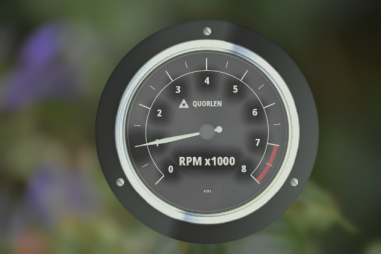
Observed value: 1000 rpm
